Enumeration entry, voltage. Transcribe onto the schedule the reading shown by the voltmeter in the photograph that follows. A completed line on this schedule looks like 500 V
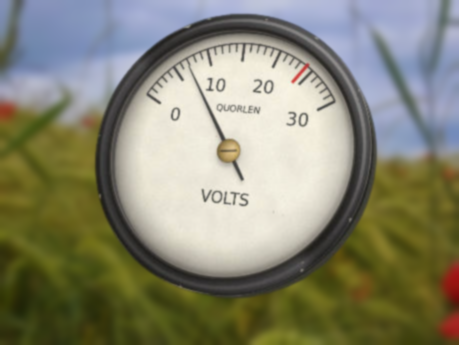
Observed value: 7 V
